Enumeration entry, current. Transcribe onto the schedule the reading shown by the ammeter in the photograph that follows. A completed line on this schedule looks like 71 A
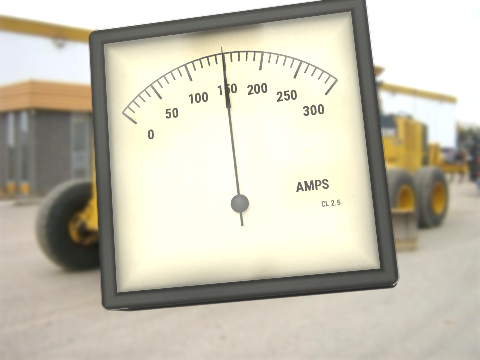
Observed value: 150 A
